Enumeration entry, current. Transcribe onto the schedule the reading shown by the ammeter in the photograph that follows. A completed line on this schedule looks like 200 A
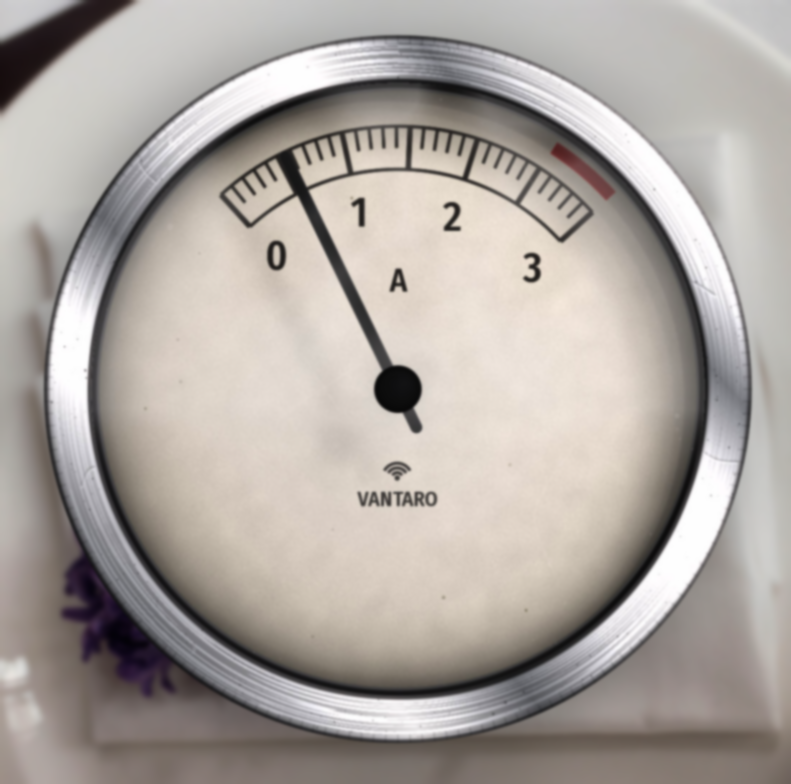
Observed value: 0.55 A
